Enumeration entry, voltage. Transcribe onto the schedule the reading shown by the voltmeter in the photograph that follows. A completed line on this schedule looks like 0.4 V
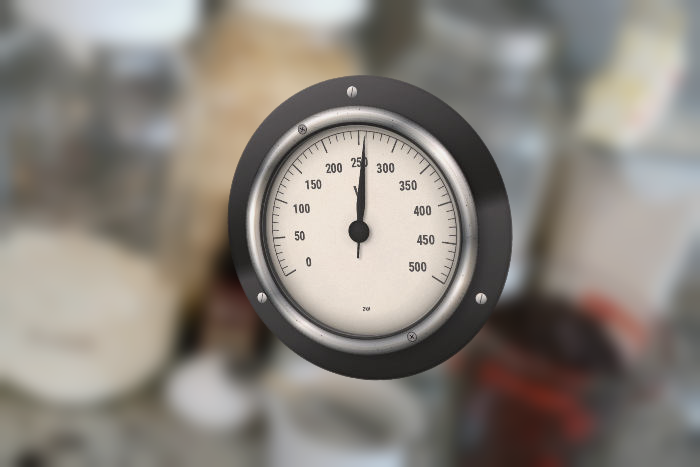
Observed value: 260 V
